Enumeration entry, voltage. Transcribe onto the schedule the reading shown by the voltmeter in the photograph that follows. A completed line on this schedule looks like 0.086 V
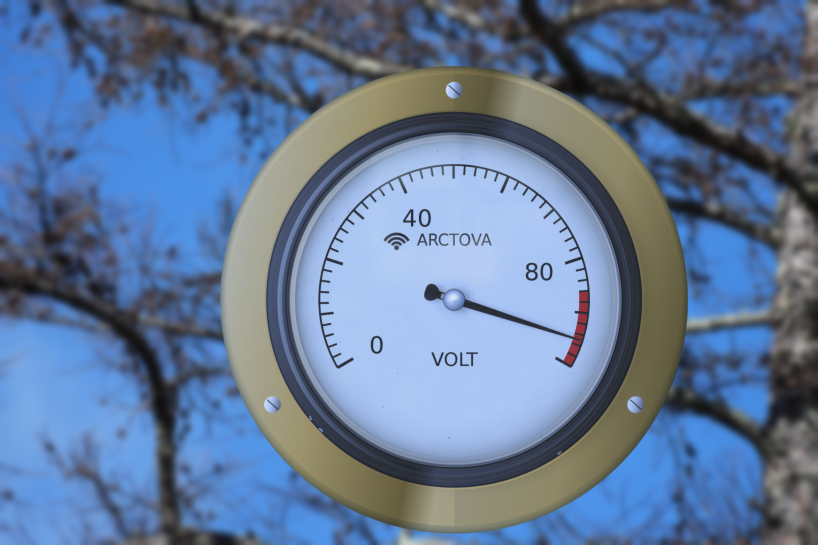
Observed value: 95 V
